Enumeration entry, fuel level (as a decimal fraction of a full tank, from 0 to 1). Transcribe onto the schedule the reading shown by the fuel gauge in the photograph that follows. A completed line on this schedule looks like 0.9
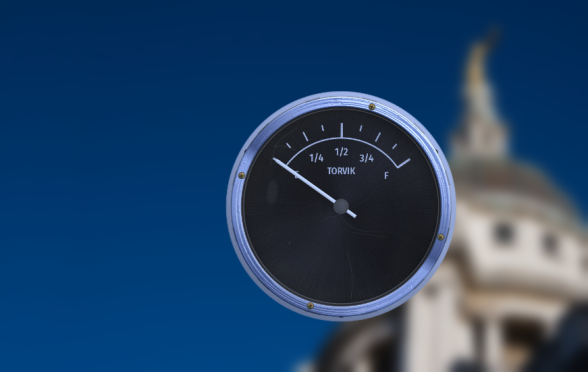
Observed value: 0
